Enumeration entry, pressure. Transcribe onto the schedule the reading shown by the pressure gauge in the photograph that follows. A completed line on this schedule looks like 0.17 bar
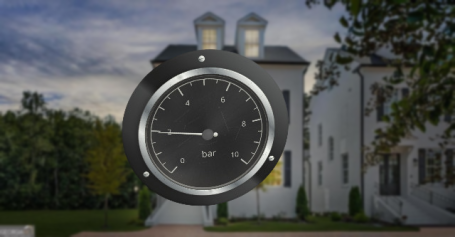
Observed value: 2 bar
